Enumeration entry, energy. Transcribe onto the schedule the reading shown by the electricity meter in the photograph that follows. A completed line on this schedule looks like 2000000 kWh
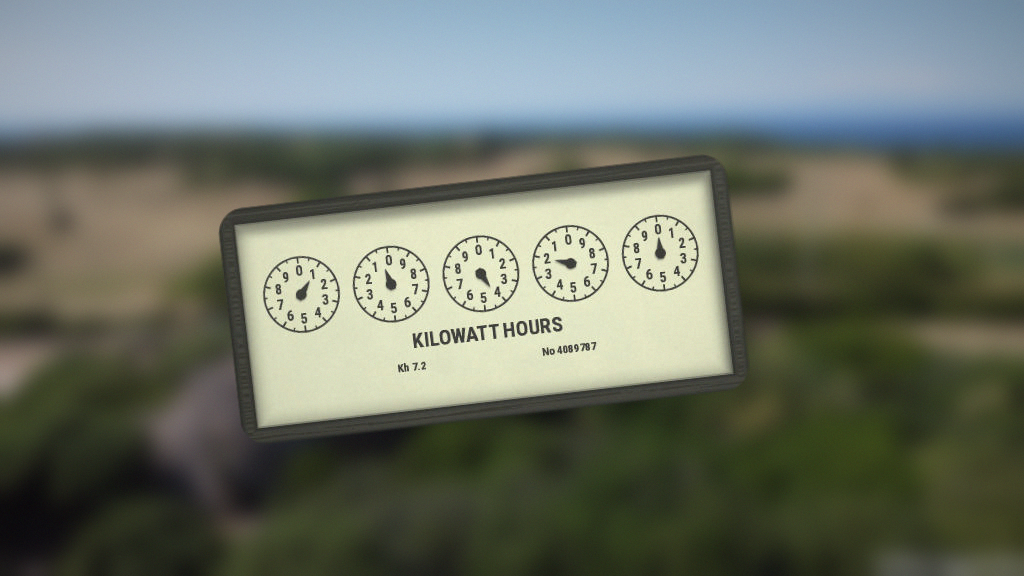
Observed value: 10420 kWh
